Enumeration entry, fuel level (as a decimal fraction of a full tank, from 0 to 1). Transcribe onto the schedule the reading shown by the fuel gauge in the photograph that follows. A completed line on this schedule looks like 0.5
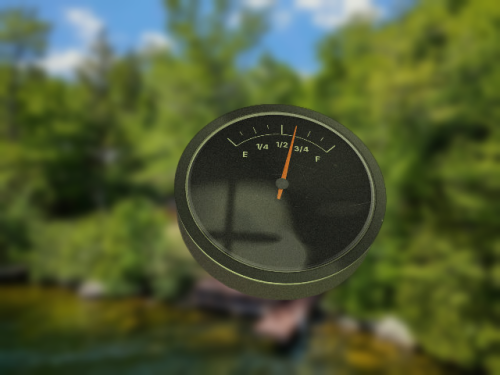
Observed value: 0.625
